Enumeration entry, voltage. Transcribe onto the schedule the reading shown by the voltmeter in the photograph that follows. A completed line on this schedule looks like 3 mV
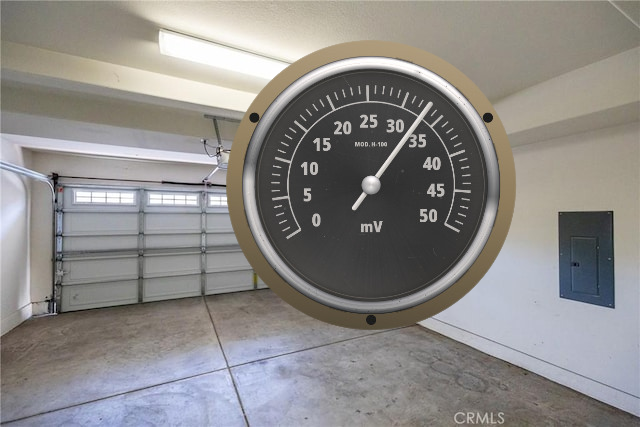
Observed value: 33 mV
